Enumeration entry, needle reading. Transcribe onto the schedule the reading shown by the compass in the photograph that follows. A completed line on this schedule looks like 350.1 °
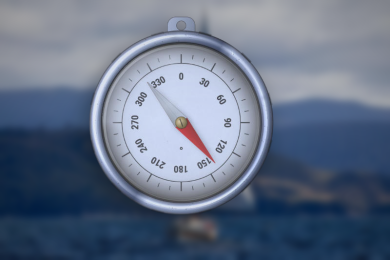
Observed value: 140 °
